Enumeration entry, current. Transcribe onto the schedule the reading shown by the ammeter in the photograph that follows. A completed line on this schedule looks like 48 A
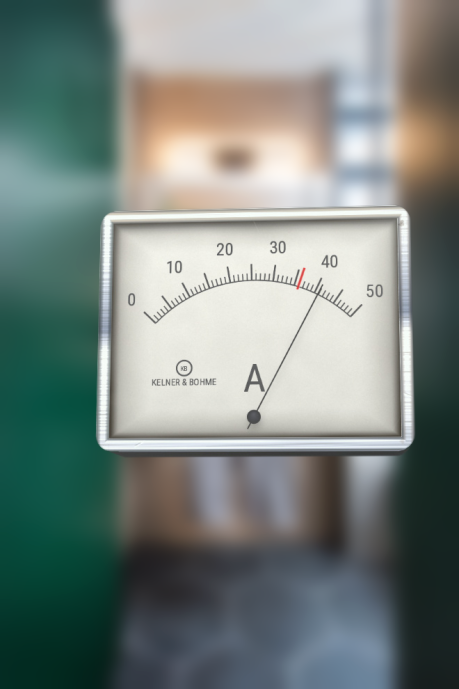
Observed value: 41 A
